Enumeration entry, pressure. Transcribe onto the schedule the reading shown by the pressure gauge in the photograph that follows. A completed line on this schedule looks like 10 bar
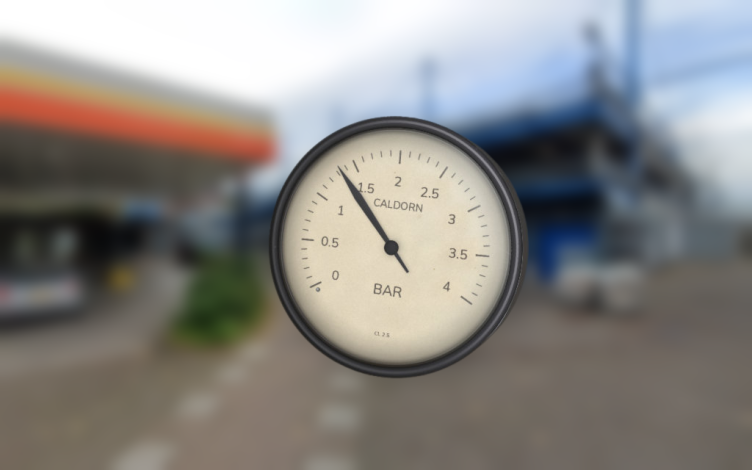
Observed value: 1.35 bar
